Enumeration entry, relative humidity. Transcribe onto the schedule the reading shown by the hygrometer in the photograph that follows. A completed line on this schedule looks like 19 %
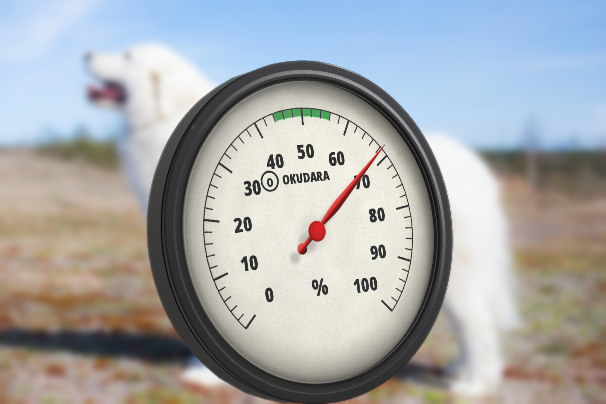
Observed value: 68 %
